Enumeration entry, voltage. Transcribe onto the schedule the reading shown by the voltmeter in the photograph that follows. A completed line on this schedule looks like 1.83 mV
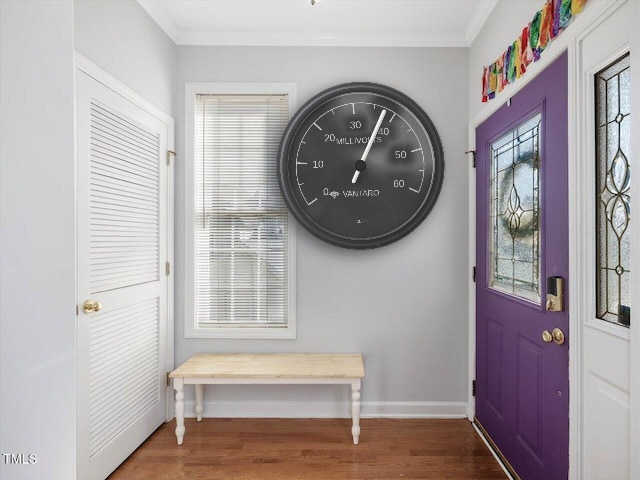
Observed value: 37.5 mV
